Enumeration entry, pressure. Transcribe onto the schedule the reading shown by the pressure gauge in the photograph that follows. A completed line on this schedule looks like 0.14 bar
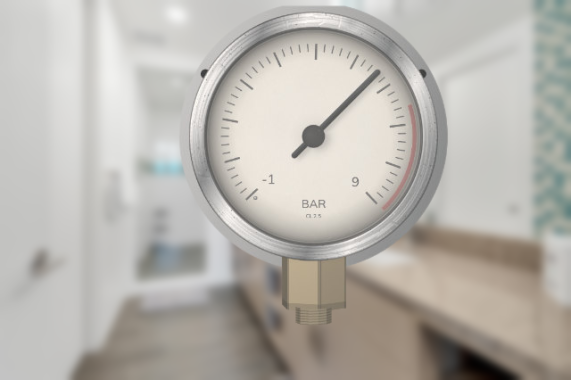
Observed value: 5.6 bar
